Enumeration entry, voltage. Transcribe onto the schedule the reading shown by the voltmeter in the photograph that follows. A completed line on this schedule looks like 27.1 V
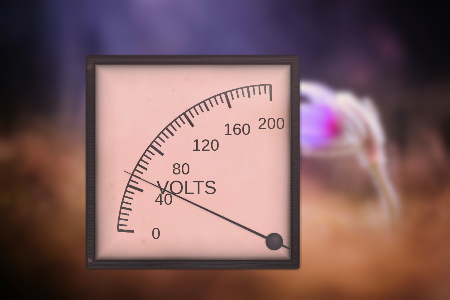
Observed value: 50 V
